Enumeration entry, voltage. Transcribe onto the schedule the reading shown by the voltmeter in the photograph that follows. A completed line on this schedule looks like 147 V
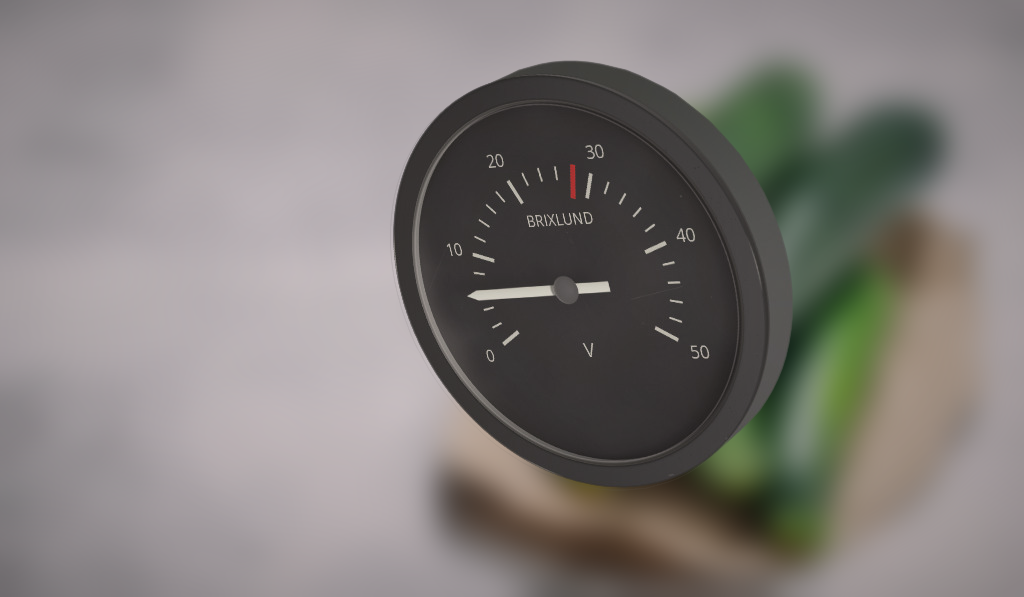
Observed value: 6 V
